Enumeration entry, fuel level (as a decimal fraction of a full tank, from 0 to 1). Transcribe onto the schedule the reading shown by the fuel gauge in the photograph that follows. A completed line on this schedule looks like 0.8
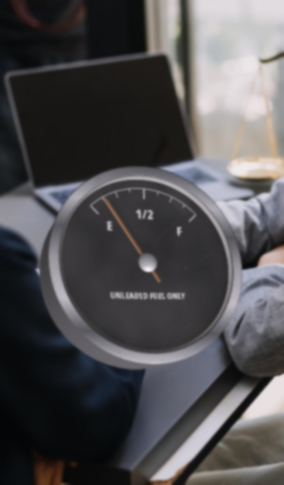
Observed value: 0.125
